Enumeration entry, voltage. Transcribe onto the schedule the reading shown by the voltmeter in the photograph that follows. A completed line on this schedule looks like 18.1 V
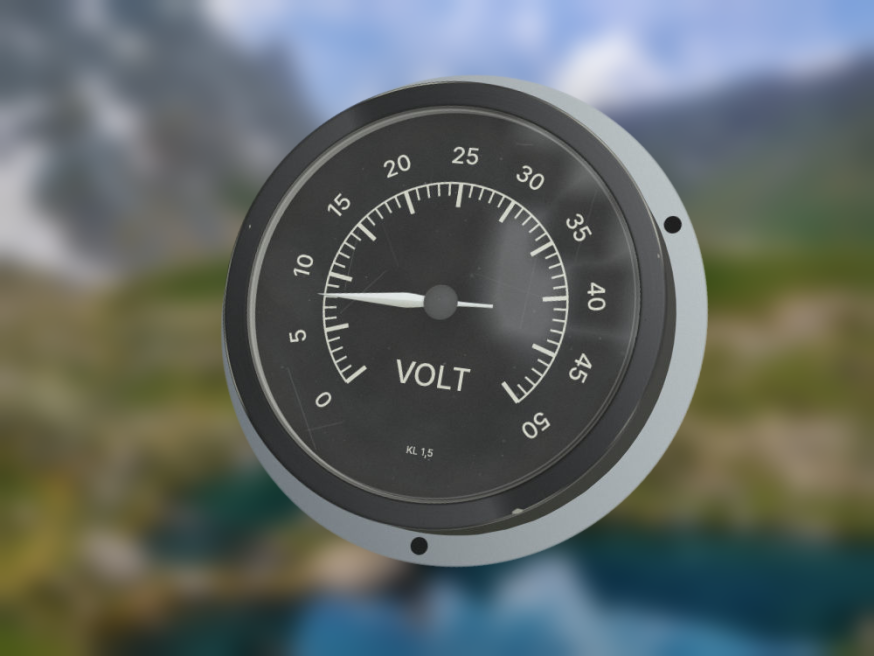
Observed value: 8 V
